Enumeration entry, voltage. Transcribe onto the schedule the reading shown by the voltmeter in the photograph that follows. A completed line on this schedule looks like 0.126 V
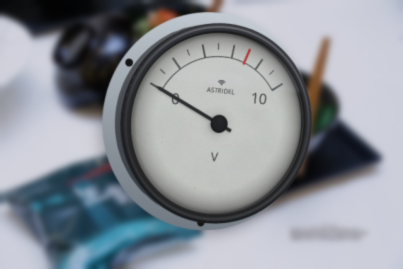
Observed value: 0 V
